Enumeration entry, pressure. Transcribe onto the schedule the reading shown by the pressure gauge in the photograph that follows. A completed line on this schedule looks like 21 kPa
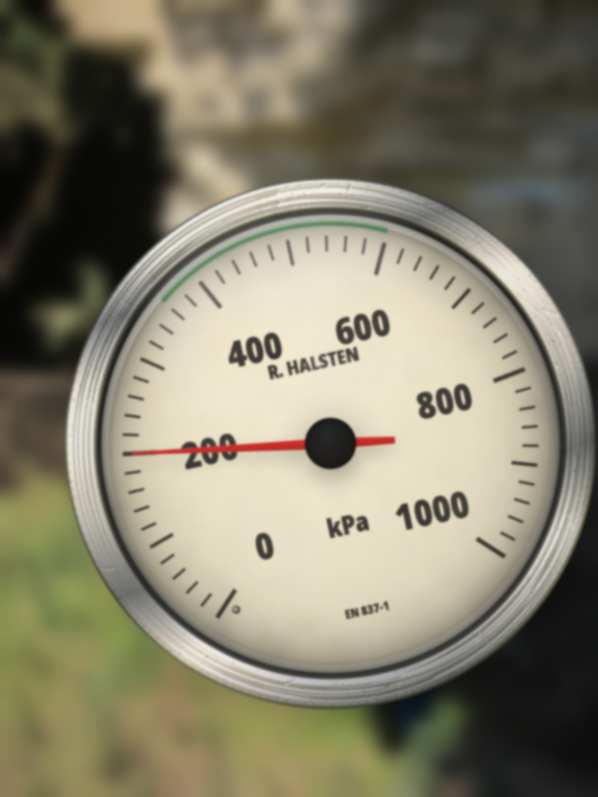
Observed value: 200 kPa
